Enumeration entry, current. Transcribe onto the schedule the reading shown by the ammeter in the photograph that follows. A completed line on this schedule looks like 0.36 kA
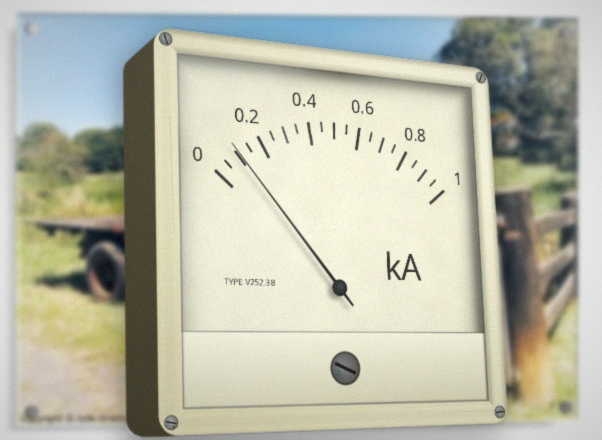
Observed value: 0.1 kA
